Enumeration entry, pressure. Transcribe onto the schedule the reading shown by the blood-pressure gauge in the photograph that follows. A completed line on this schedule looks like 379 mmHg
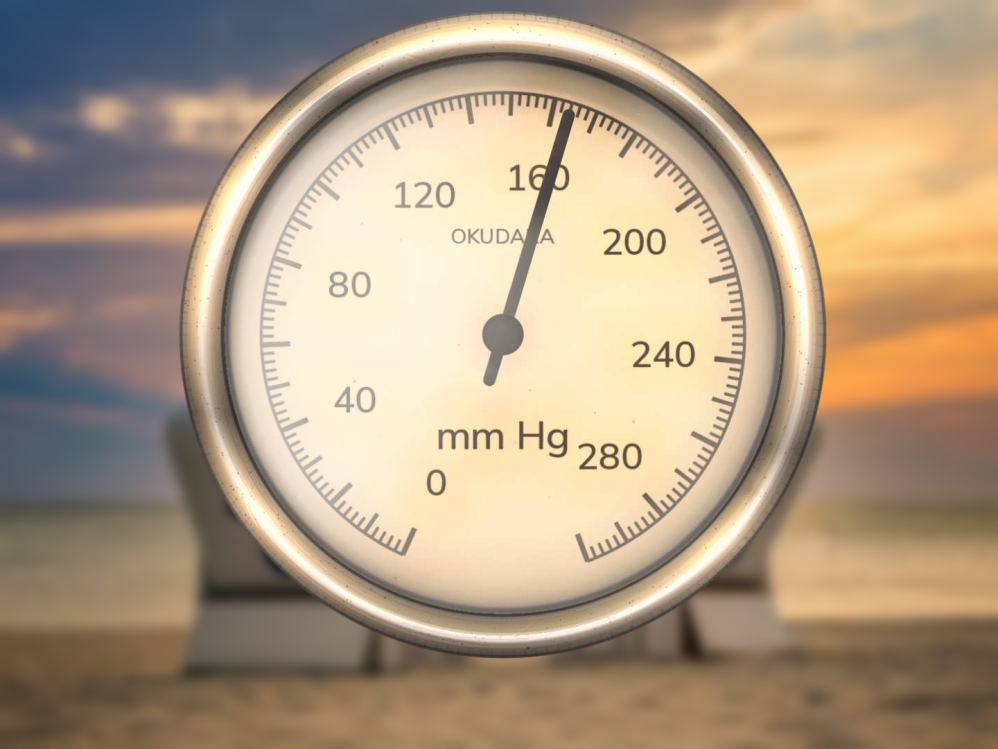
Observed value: 164 mmHg
